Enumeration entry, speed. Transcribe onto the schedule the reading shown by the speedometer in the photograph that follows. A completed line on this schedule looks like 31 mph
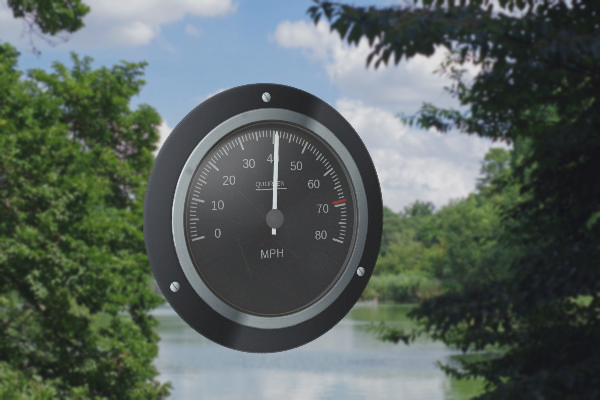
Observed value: 40 mph
